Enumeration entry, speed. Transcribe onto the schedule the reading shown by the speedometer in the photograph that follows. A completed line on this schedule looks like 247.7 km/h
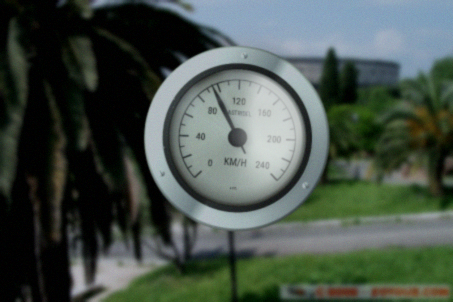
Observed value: 95 km/h
